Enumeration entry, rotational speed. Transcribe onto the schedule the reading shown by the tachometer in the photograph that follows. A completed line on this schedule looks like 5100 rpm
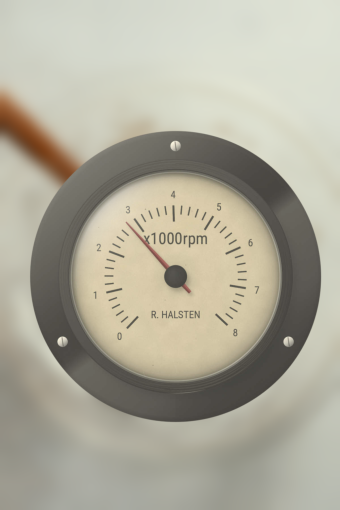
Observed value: 2800 rpm
